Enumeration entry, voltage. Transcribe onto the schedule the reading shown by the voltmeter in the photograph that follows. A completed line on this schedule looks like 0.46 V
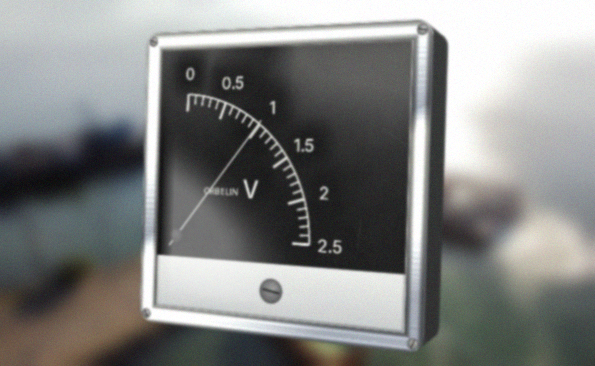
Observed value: 1 V
